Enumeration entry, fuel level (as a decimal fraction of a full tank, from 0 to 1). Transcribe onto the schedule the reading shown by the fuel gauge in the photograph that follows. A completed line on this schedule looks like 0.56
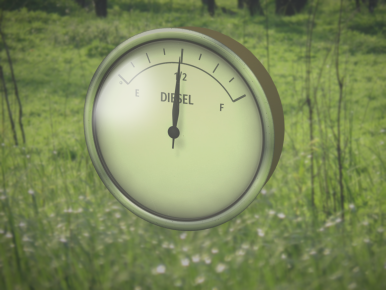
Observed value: 0.5
